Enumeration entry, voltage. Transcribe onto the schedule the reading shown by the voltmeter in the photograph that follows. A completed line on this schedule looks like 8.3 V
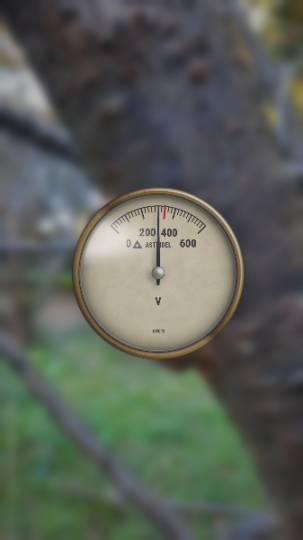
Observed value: 300 V
